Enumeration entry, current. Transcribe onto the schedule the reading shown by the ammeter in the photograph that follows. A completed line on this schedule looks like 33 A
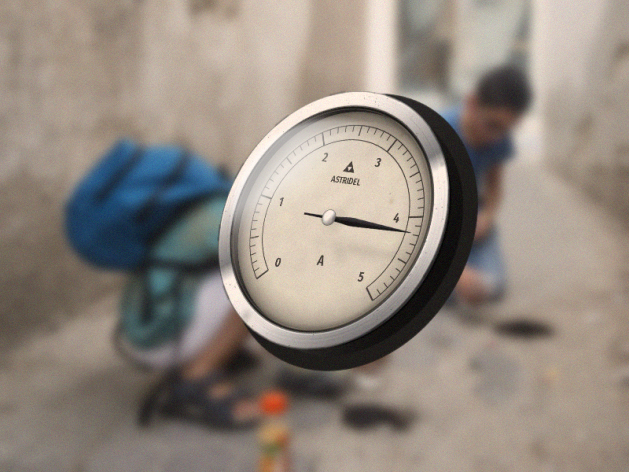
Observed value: 4.2 A
